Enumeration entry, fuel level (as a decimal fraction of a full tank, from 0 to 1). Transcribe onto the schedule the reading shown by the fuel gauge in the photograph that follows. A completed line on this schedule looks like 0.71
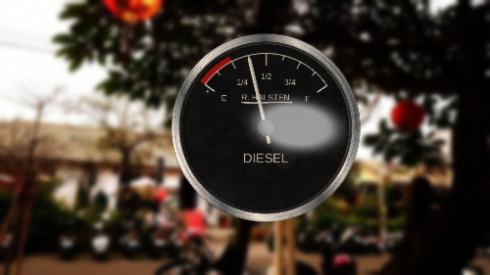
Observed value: 0.375
